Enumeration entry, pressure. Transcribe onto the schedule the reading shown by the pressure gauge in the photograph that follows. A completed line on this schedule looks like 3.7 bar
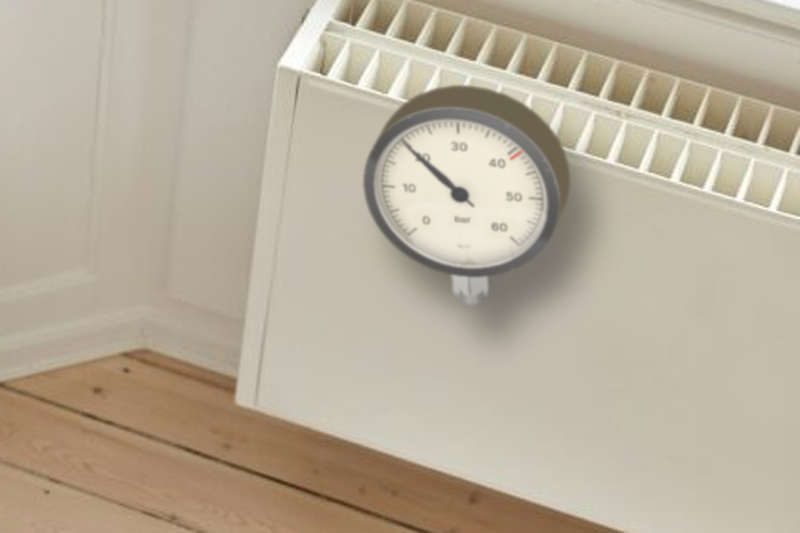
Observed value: 20 bar
